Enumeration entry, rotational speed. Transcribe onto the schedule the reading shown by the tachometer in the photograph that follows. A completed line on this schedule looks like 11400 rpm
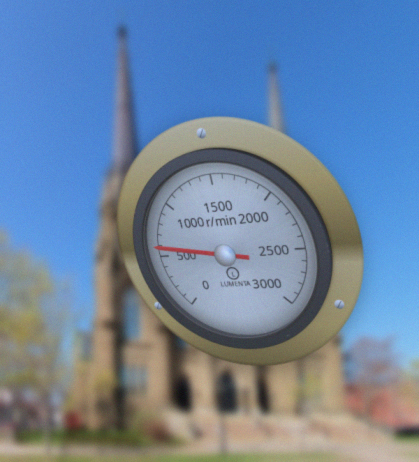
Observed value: 600 rpm
